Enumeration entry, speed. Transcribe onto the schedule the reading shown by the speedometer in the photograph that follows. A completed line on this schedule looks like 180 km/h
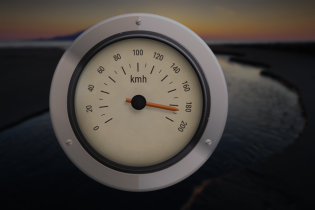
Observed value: 185 km/h
